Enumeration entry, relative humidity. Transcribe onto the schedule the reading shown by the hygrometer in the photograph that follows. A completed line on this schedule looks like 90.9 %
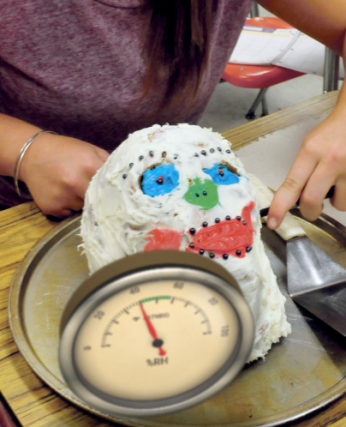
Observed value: 40 %
